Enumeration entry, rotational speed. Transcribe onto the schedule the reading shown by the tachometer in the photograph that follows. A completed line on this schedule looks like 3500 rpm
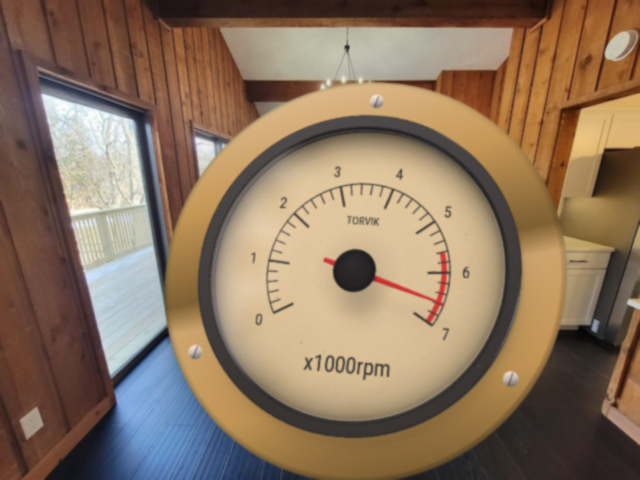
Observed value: 6600 rpm
